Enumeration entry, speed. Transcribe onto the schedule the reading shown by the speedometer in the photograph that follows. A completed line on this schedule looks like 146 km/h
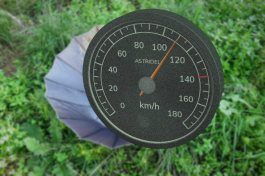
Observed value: 110 km/h
